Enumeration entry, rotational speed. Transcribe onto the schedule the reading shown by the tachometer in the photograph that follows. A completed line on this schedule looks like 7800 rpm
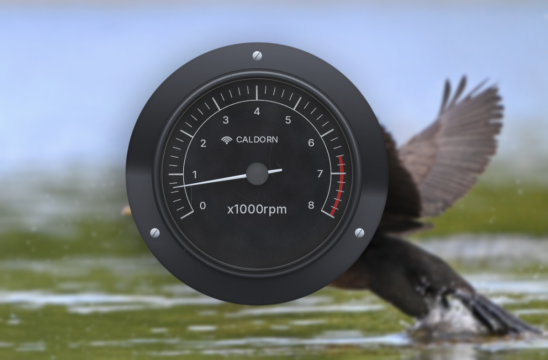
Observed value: 700 rpm
